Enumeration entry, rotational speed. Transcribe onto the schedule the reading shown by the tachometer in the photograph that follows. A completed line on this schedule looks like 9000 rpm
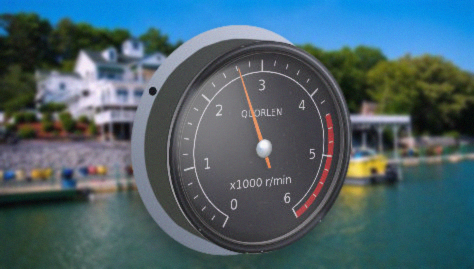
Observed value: 2600 rpm
